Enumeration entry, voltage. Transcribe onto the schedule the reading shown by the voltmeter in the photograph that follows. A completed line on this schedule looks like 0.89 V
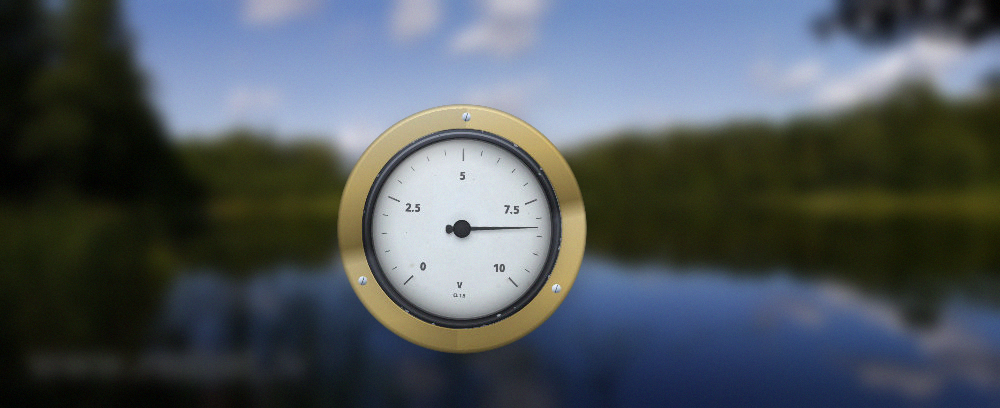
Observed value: 8.25 V
